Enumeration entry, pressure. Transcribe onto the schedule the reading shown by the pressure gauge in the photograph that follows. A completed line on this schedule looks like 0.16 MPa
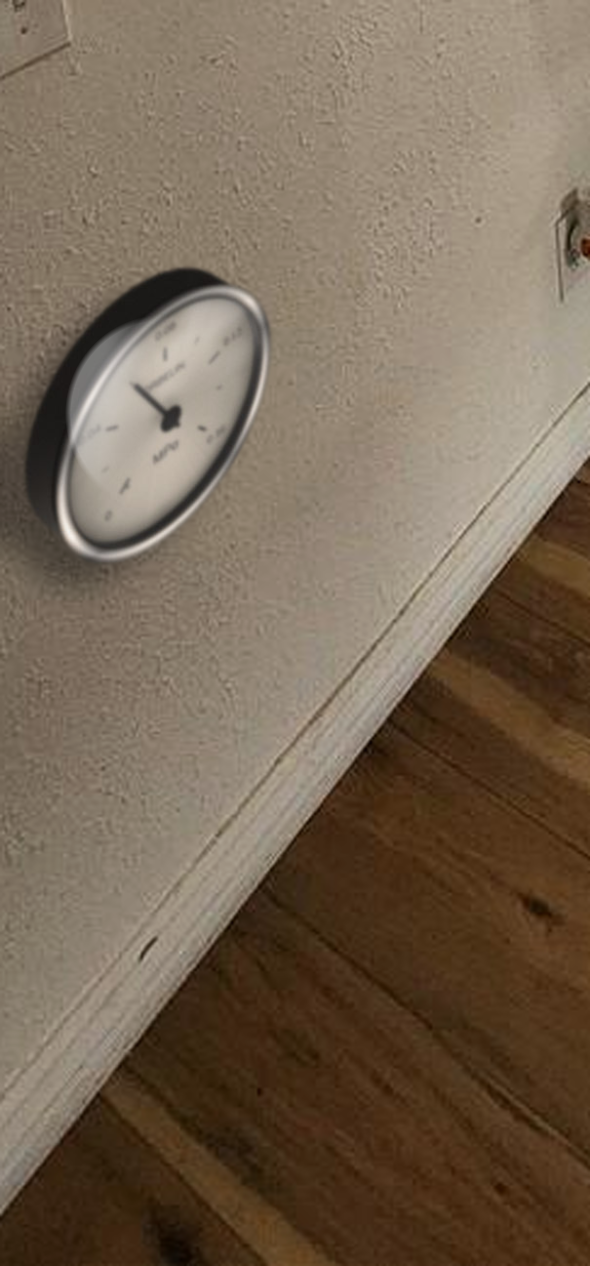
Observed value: 0.06 MPa
